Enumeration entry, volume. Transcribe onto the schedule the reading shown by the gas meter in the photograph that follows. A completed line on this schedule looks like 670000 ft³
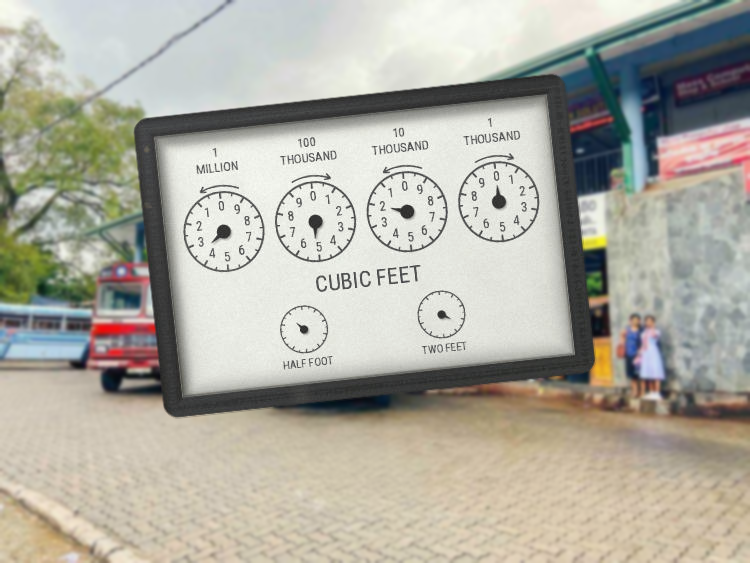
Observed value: 352000 ft³
